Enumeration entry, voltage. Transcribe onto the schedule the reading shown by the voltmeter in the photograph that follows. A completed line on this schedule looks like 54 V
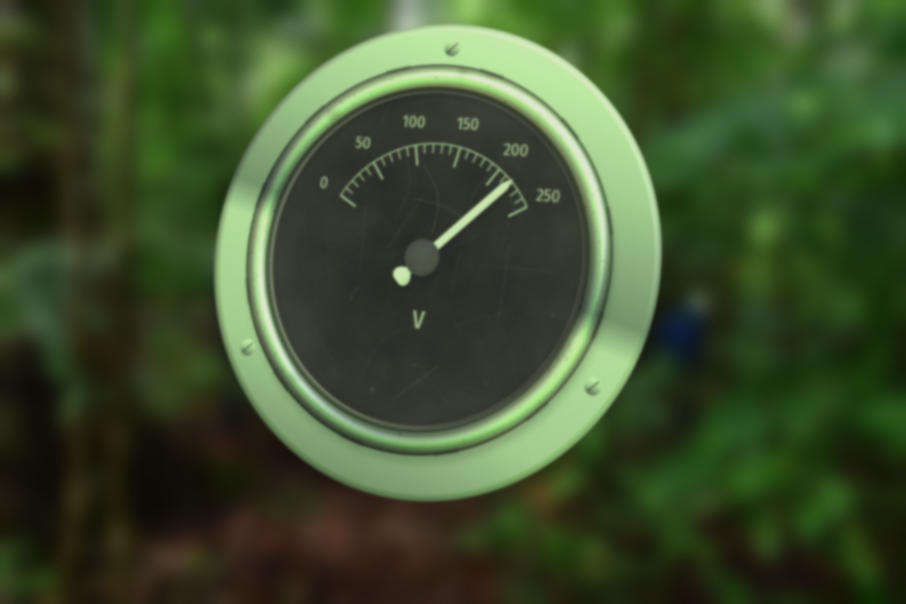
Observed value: 220 V
